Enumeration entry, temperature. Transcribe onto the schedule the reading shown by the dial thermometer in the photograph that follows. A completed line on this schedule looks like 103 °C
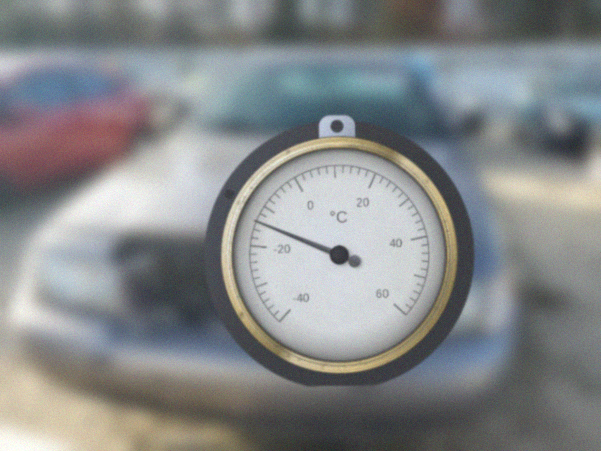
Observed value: -14 °C
